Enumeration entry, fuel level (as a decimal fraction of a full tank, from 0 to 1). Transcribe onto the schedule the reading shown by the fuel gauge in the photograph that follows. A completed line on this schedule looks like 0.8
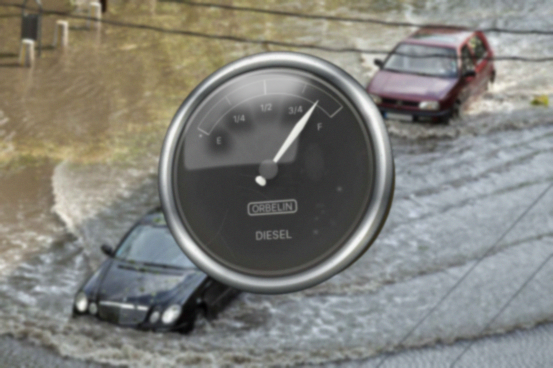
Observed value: 0.875
